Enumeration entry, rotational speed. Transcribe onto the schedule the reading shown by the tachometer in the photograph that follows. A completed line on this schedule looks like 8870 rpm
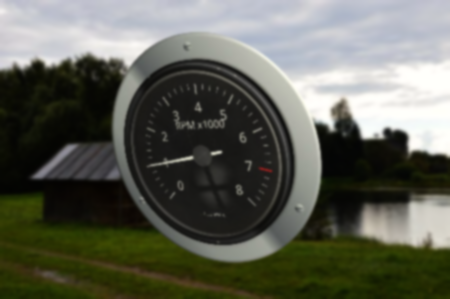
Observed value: 1000 rpm
